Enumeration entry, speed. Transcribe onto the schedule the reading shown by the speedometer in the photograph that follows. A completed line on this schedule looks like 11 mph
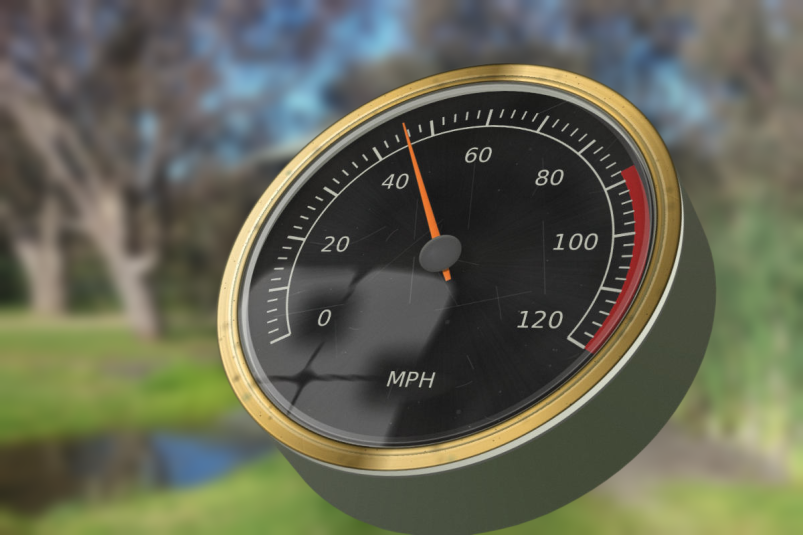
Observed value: 46 mph
